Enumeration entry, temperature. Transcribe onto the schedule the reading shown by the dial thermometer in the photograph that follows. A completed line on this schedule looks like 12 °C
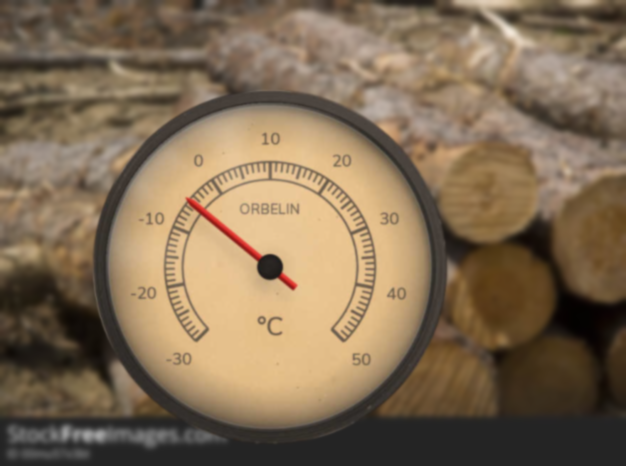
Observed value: -5 °C
